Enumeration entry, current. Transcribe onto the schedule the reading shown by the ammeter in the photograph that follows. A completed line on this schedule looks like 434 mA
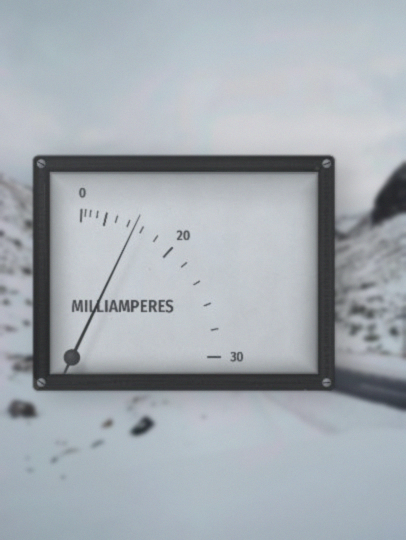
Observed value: 15 mA
